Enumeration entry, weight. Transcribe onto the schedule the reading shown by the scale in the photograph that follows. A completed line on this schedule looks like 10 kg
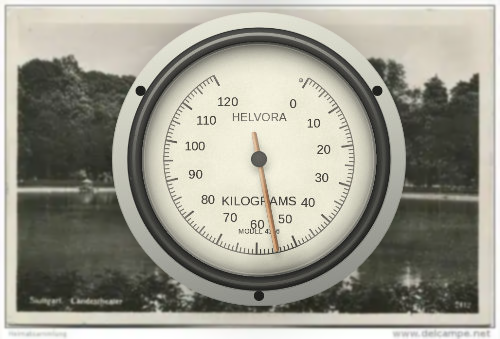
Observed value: 55 kg
